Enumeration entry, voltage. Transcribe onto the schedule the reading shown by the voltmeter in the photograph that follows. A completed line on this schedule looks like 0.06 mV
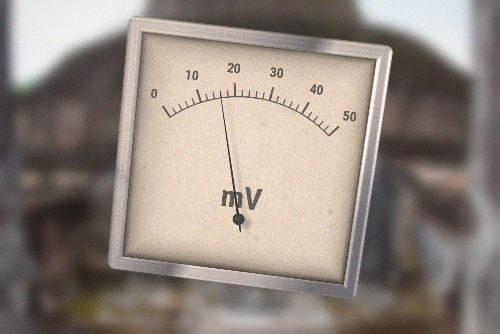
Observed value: 16 mV
